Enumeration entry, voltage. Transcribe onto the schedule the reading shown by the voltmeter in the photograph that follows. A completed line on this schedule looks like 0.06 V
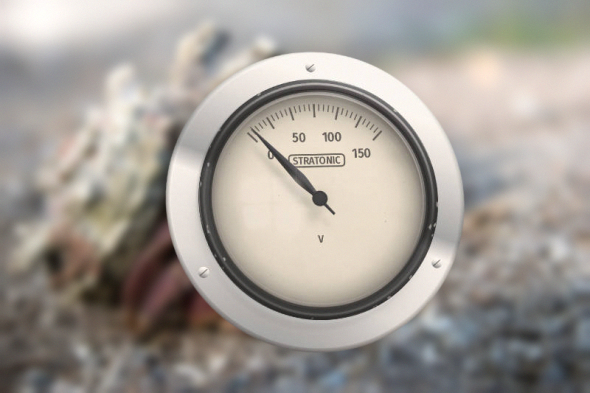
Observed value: 5 V
